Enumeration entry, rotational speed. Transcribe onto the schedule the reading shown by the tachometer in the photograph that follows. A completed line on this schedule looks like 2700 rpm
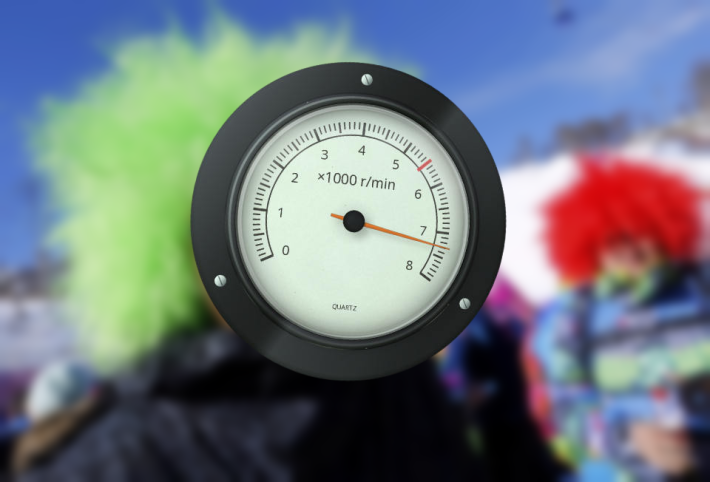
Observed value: 7300 rpm
